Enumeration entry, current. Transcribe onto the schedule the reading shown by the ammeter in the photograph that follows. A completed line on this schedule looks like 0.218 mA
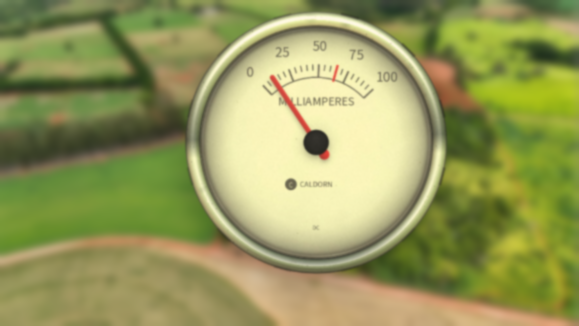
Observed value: 10 mA
